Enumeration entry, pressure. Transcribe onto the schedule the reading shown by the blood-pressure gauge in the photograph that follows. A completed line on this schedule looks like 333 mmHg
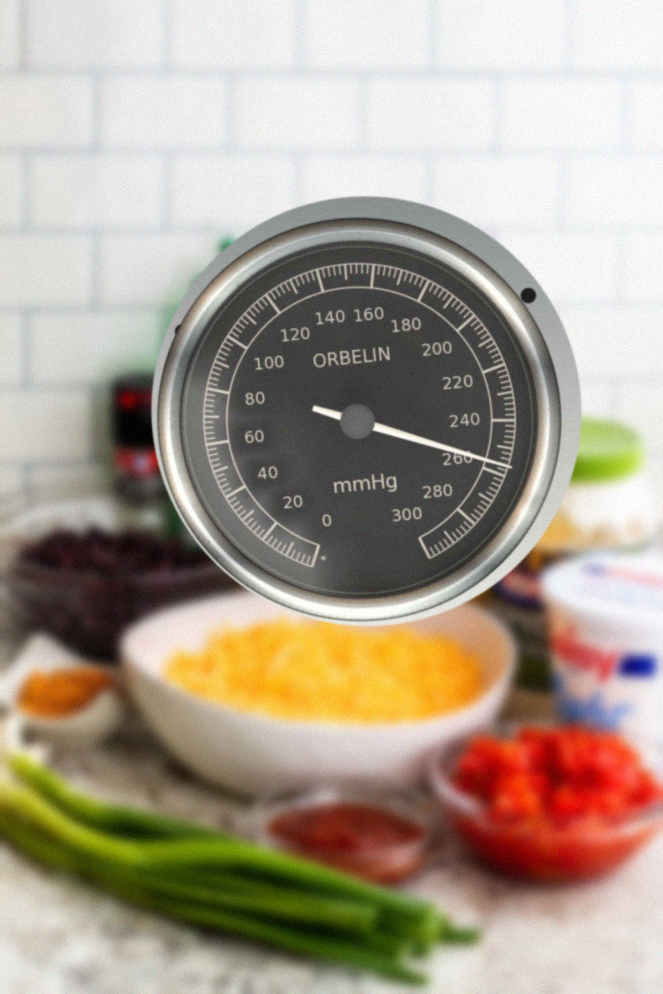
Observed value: 256 mmHg
